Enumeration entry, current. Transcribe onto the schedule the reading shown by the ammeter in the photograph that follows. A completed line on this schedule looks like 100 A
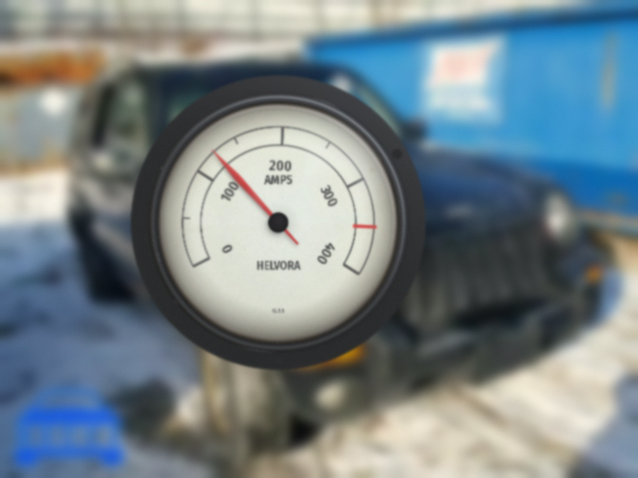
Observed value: 125 A
